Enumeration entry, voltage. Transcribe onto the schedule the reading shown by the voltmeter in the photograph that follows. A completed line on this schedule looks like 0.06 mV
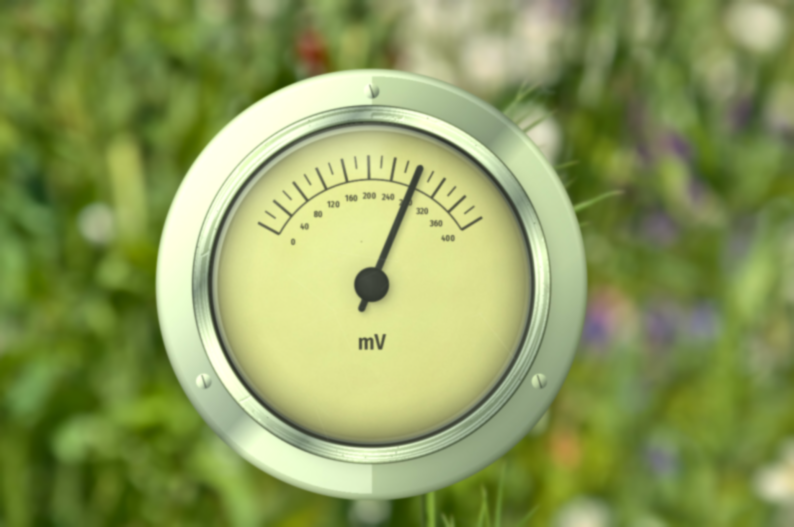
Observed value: 280 mV
